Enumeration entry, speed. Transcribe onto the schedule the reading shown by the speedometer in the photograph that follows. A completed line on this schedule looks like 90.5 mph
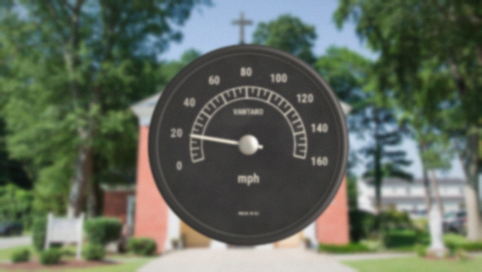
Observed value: 20 mph
